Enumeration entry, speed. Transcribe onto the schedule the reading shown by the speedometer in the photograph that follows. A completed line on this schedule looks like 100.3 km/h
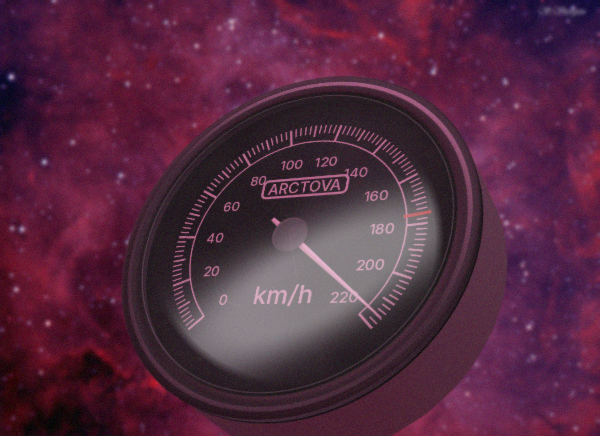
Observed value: 216 km/h
